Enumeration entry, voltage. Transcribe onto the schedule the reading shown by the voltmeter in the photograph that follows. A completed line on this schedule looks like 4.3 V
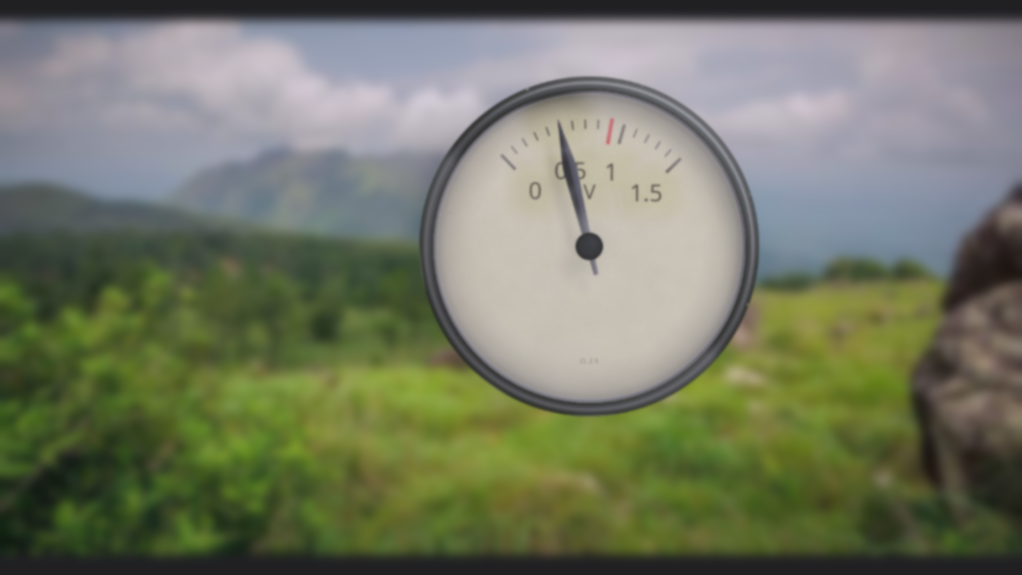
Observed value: 0.5 V
